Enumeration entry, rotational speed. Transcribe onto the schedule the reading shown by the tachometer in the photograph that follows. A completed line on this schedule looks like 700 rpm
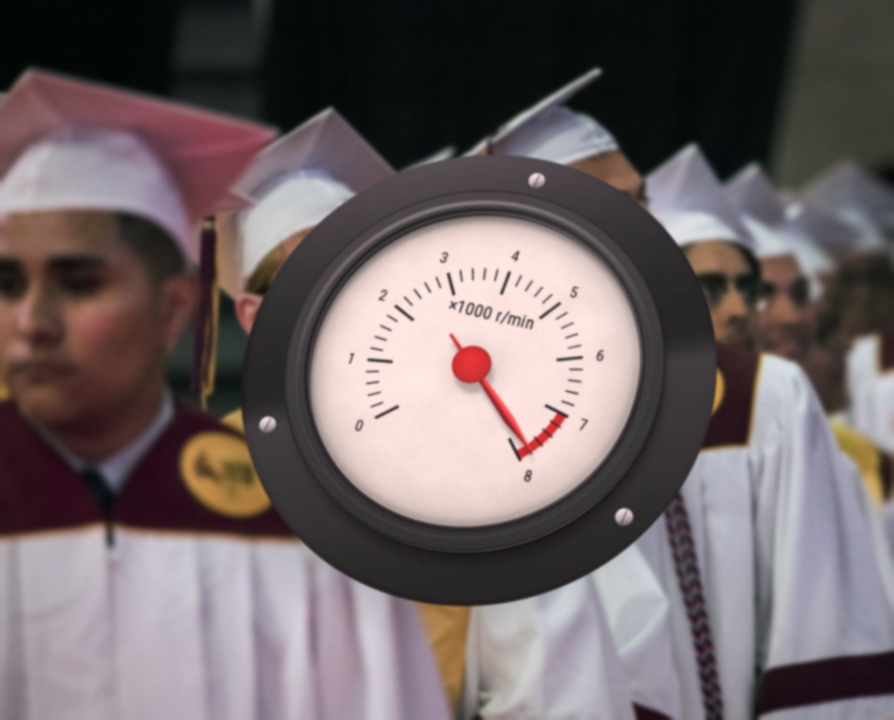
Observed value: 7800 rpm
